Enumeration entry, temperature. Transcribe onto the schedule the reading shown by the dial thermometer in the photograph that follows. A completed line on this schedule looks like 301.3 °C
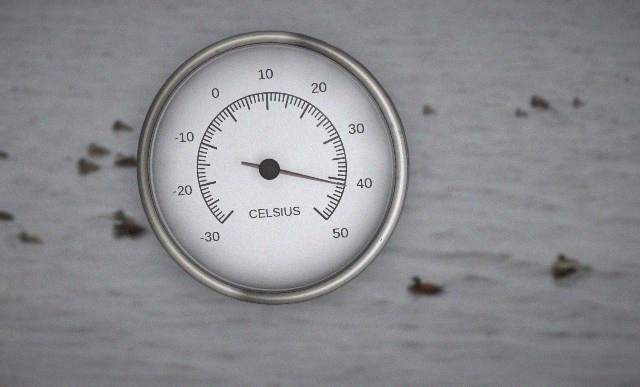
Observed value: 41 °C
